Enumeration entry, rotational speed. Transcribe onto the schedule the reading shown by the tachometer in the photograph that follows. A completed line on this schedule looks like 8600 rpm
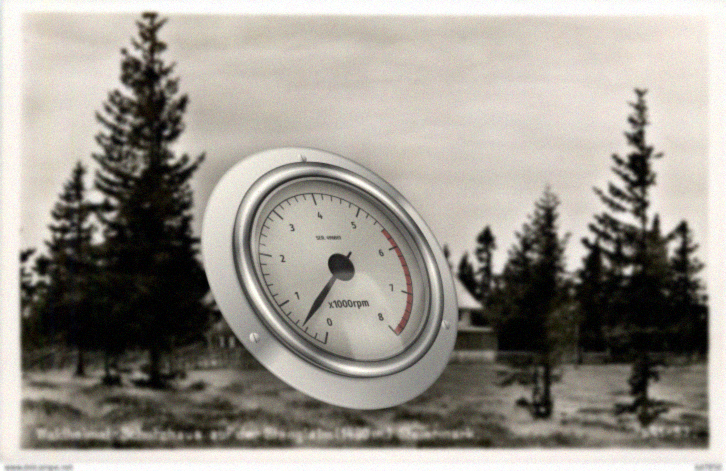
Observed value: 500 rpm
